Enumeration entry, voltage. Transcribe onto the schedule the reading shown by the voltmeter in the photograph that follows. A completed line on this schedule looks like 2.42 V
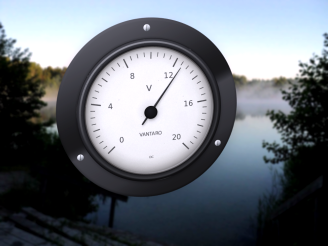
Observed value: 12.5 V
